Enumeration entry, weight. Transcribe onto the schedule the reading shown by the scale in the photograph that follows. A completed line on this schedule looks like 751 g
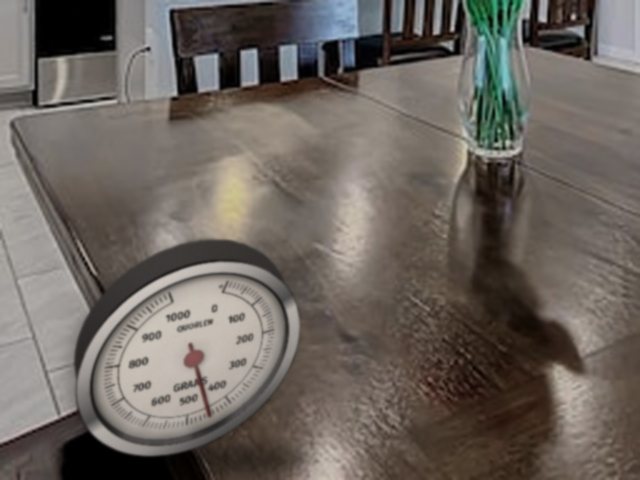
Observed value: 450 g
